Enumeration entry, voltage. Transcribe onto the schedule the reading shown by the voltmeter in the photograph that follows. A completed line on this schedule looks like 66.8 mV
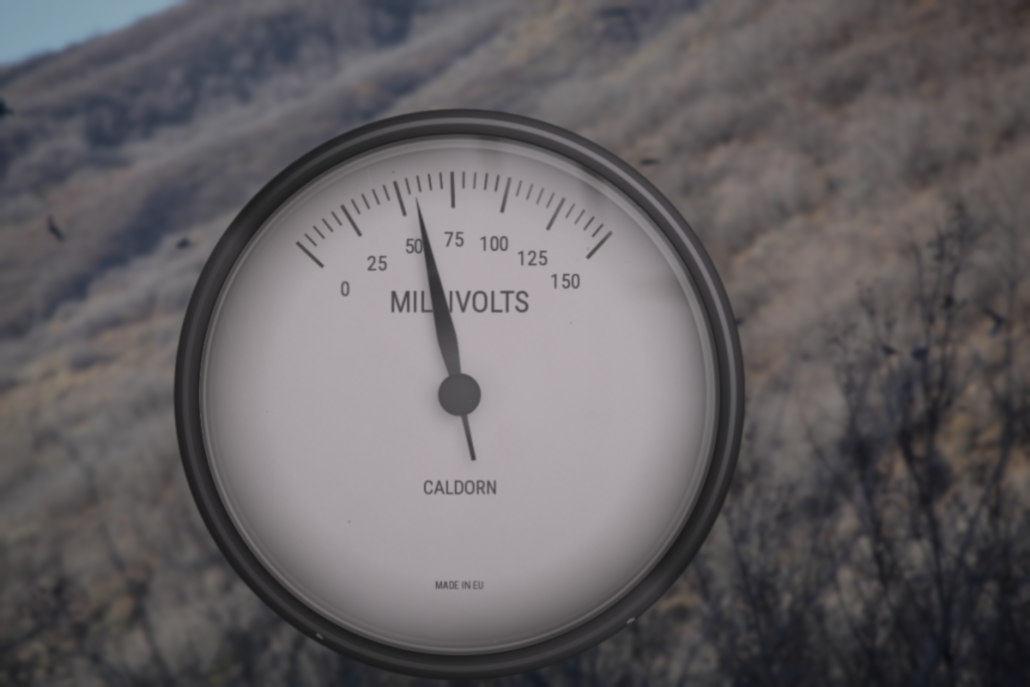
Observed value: 57.5 mV
